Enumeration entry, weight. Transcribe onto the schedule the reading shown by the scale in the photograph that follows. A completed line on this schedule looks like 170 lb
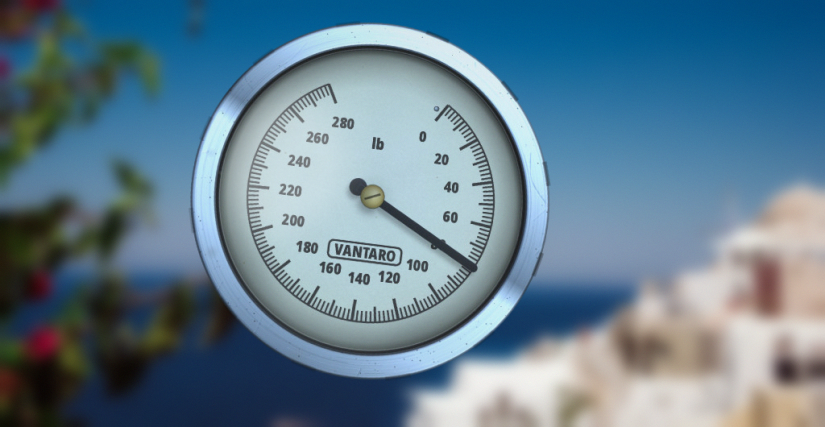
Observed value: 80 lb
